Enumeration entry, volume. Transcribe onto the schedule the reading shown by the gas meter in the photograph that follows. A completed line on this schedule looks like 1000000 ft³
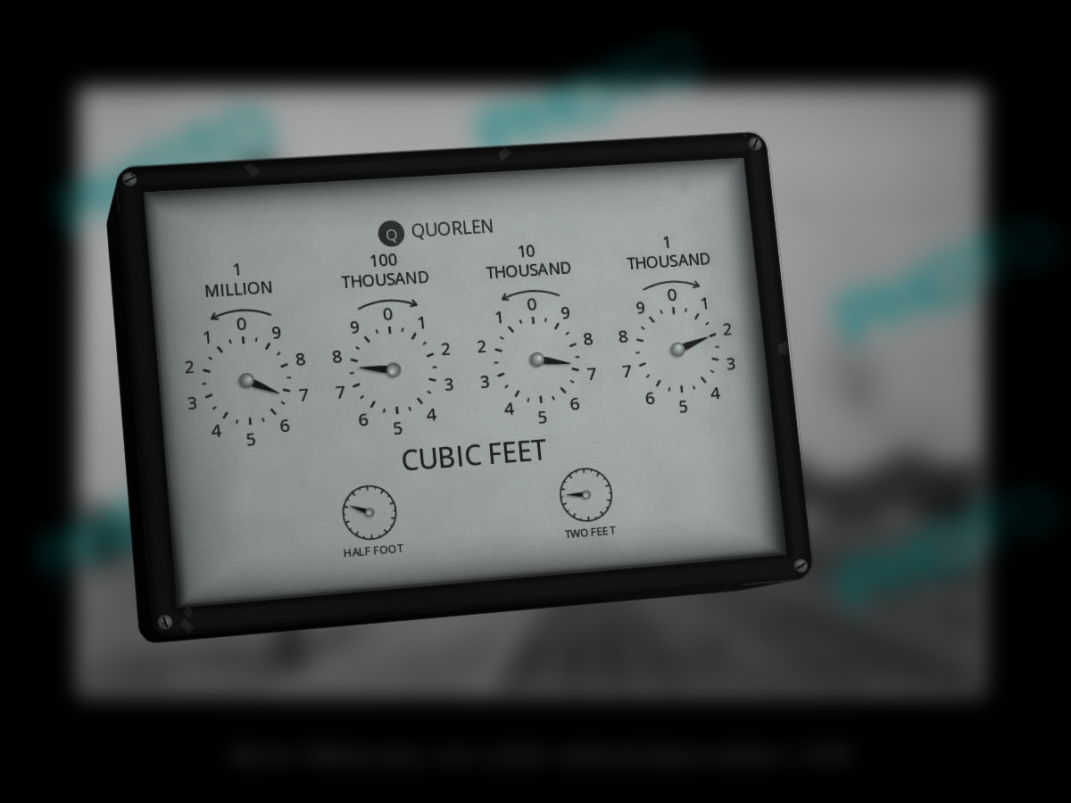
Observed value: 677200 ft³
